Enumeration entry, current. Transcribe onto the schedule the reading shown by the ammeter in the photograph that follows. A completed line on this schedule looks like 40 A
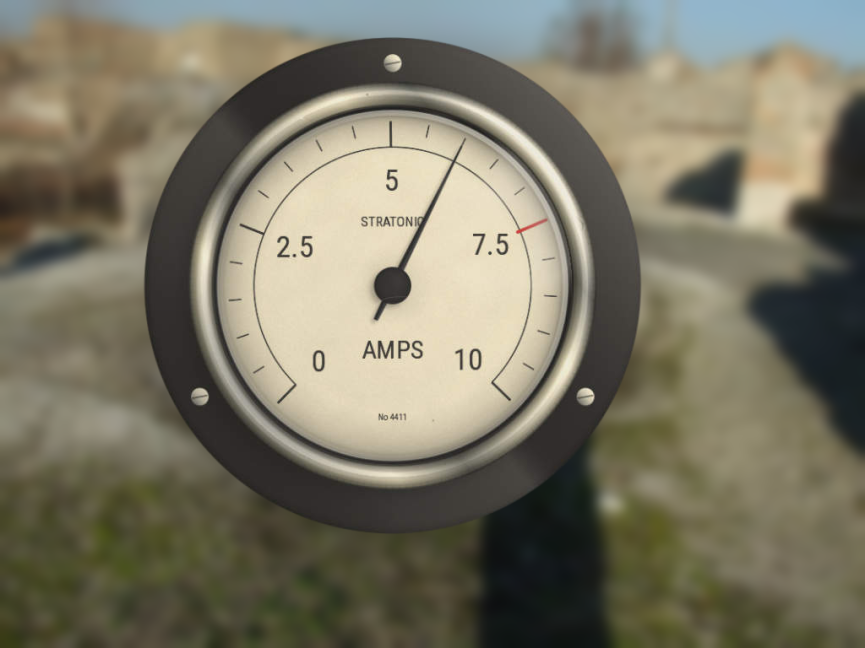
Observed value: 6 A
